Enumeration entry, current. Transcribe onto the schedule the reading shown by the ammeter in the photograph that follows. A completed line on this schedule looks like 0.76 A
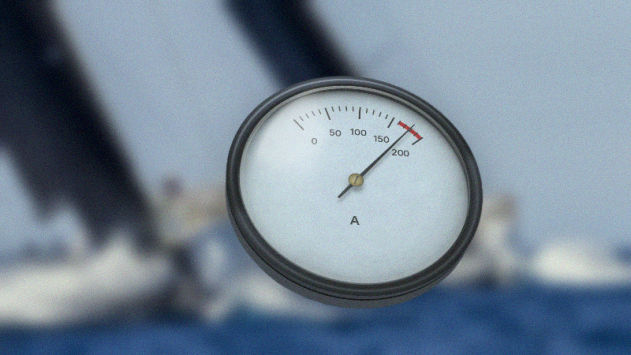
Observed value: 180 A
